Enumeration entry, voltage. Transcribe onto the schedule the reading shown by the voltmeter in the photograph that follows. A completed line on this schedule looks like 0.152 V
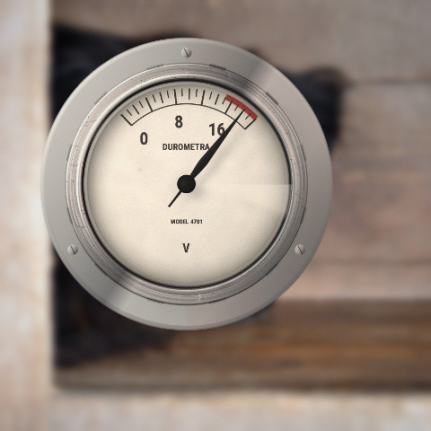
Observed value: 18 V
